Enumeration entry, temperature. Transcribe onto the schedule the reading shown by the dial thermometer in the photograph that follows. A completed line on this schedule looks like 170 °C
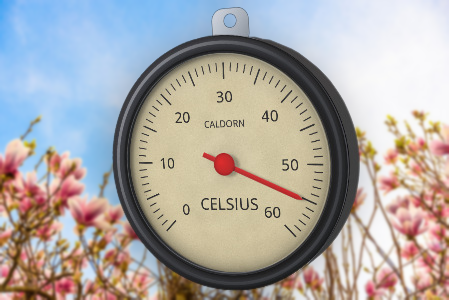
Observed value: 55 °C
